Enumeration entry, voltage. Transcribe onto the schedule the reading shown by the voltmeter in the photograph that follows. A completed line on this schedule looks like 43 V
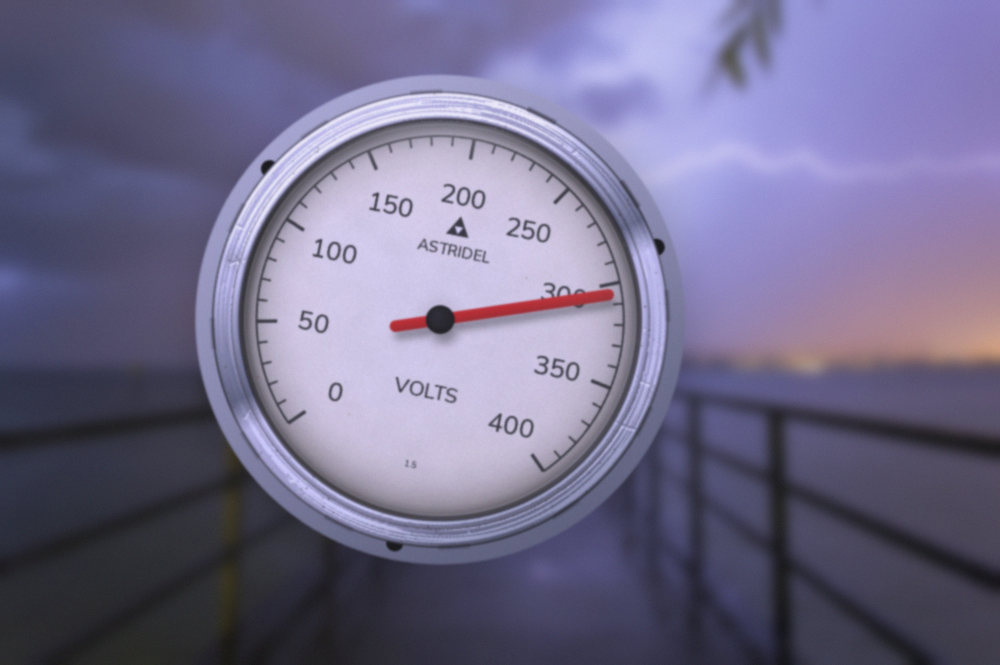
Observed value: 305 V
